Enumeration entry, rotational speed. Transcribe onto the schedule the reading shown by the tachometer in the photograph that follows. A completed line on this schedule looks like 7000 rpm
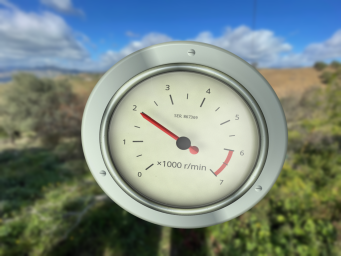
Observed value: 2000 rpm
